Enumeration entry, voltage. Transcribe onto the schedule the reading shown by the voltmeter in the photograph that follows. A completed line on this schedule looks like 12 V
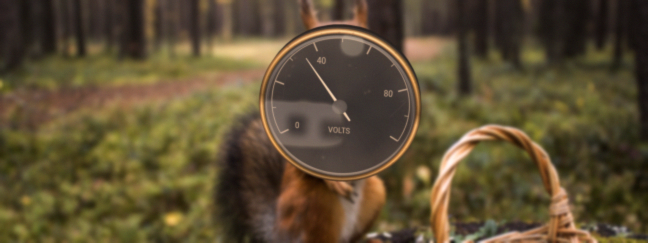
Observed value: 35 V
